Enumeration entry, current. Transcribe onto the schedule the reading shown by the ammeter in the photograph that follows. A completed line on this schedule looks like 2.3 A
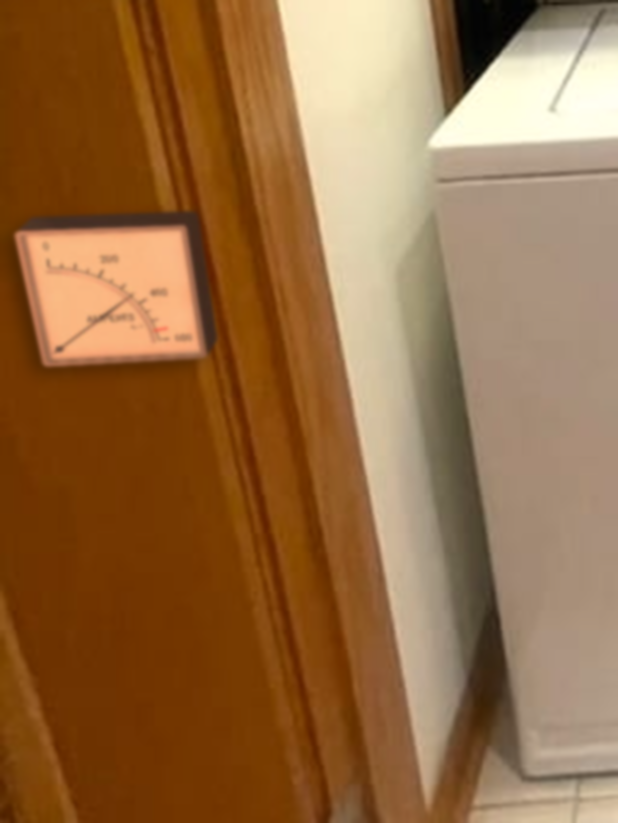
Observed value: 350 A
